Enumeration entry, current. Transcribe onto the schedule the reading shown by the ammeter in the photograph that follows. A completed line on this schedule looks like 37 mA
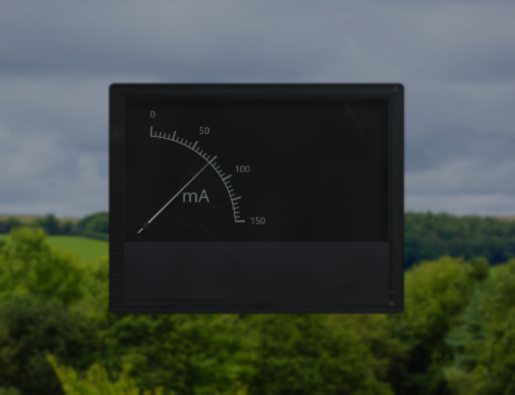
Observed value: 75 mA
